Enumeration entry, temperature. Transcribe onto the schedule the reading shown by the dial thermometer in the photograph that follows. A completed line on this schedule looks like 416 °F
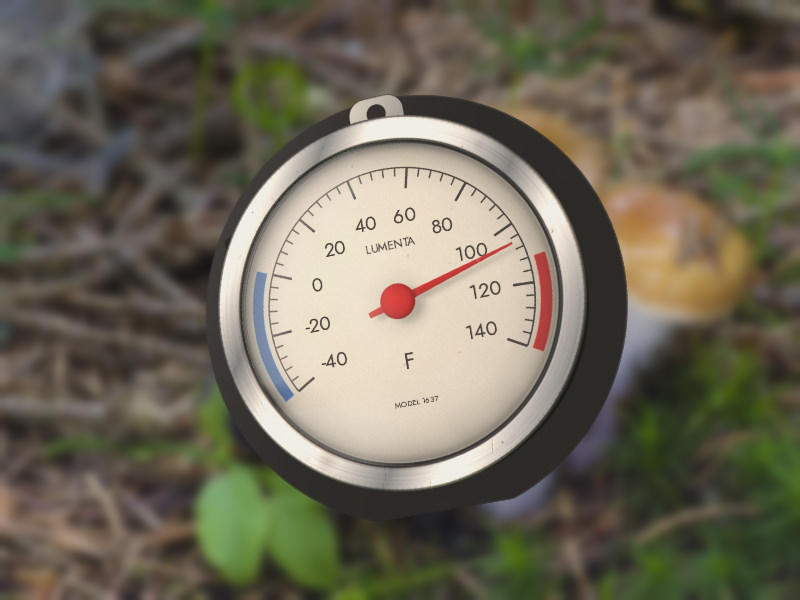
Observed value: 106 °F
